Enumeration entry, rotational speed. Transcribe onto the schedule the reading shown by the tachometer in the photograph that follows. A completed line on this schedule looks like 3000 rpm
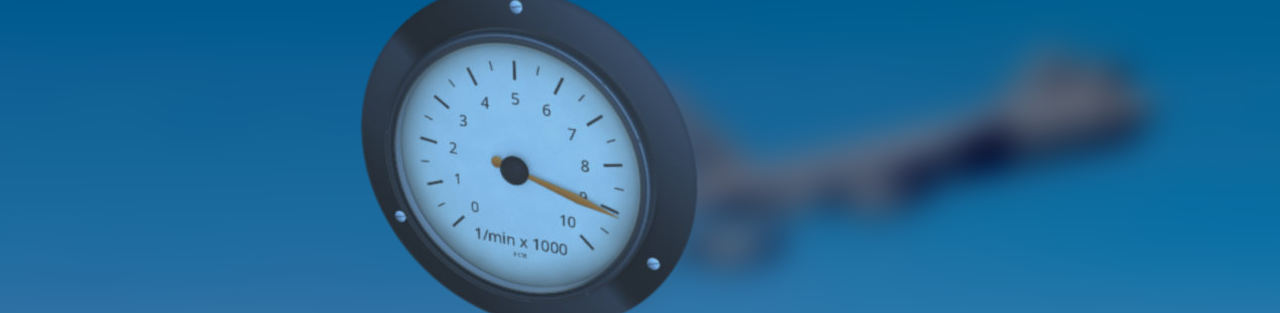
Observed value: 9000 rpm
